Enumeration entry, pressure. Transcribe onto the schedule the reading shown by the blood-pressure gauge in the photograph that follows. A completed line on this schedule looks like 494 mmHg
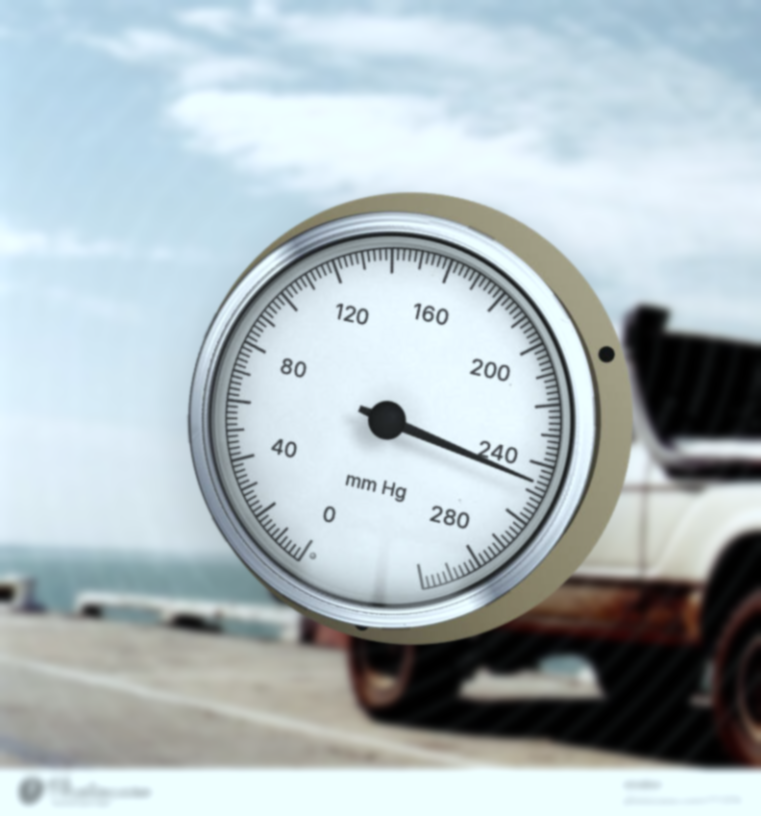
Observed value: 246 mmHg
